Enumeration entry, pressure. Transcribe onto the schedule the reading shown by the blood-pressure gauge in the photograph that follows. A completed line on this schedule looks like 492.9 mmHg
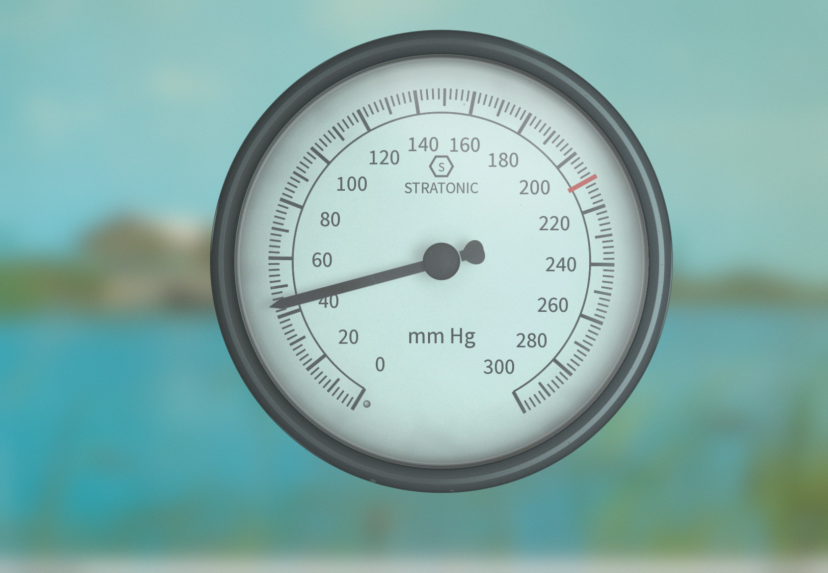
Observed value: 44 mmHg
